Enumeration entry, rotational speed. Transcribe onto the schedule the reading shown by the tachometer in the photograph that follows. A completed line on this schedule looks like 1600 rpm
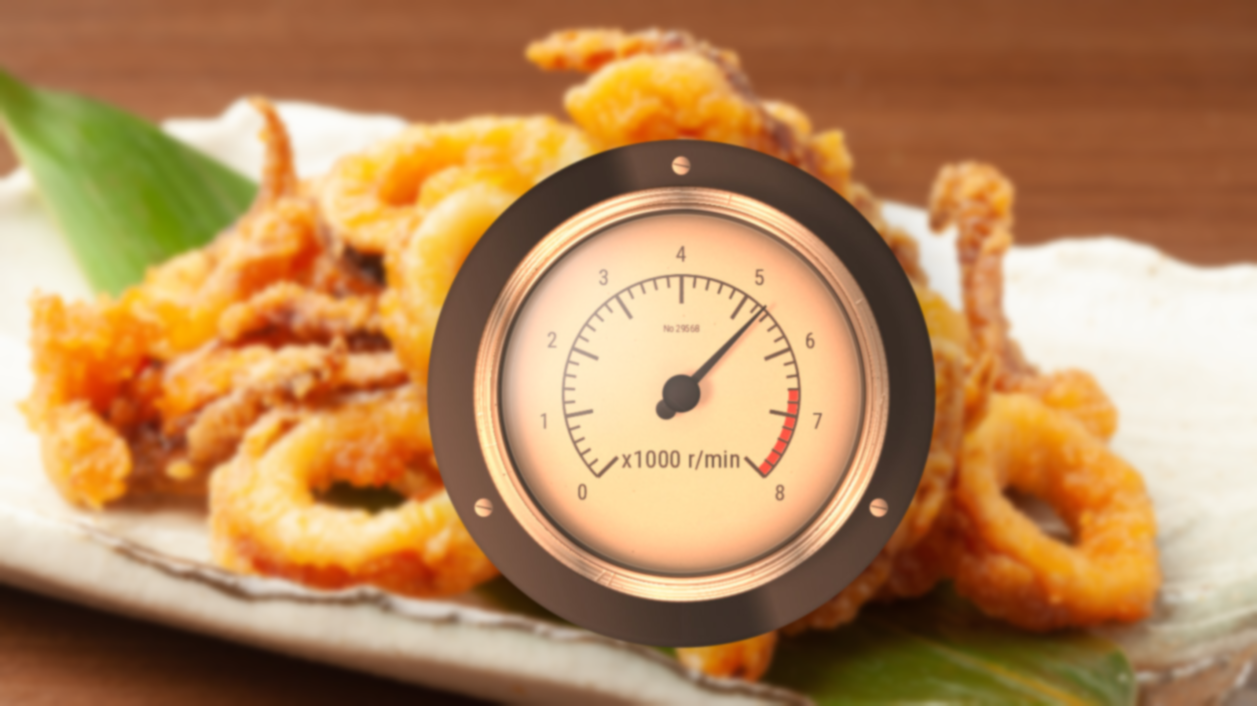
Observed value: 5300 rpm
